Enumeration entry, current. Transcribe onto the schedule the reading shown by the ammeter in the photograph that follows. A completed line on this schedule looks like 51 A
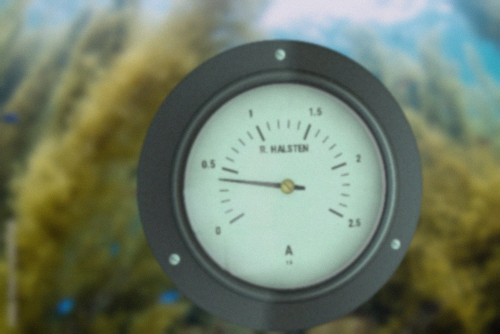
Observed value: 0.4 A
